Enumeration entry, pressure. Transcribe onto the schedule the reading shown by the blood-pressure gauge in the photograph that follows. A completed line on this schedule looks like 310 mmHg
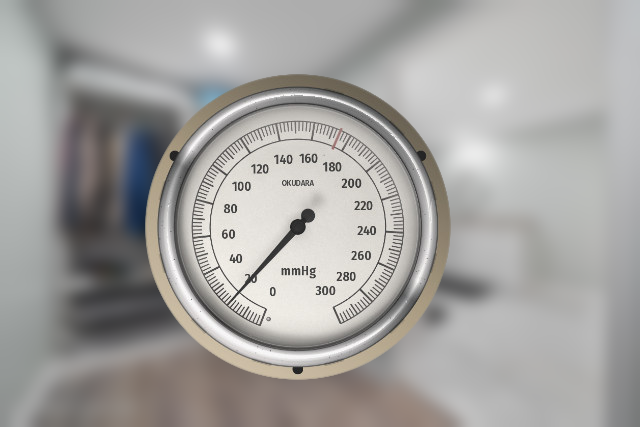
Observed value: 20 mmHg
